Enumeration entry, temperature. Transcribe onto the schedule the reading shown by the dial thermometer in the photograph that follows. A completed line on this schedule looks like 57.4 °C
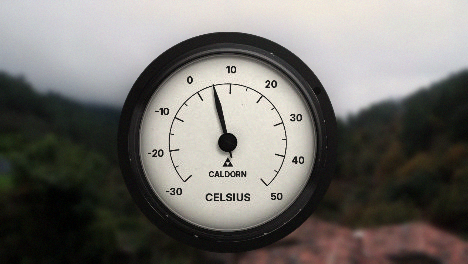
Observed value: 5 °C
